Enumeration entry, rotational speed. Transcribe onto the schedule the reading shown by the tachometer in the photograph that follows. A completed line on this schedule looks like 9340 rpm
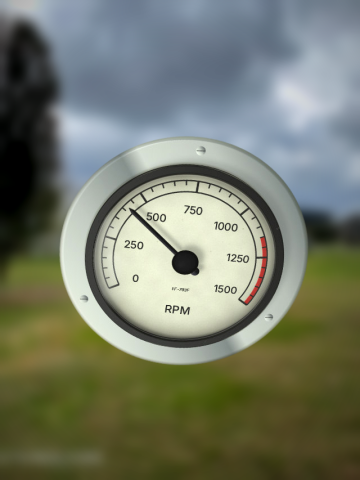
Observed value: 425 rpm
